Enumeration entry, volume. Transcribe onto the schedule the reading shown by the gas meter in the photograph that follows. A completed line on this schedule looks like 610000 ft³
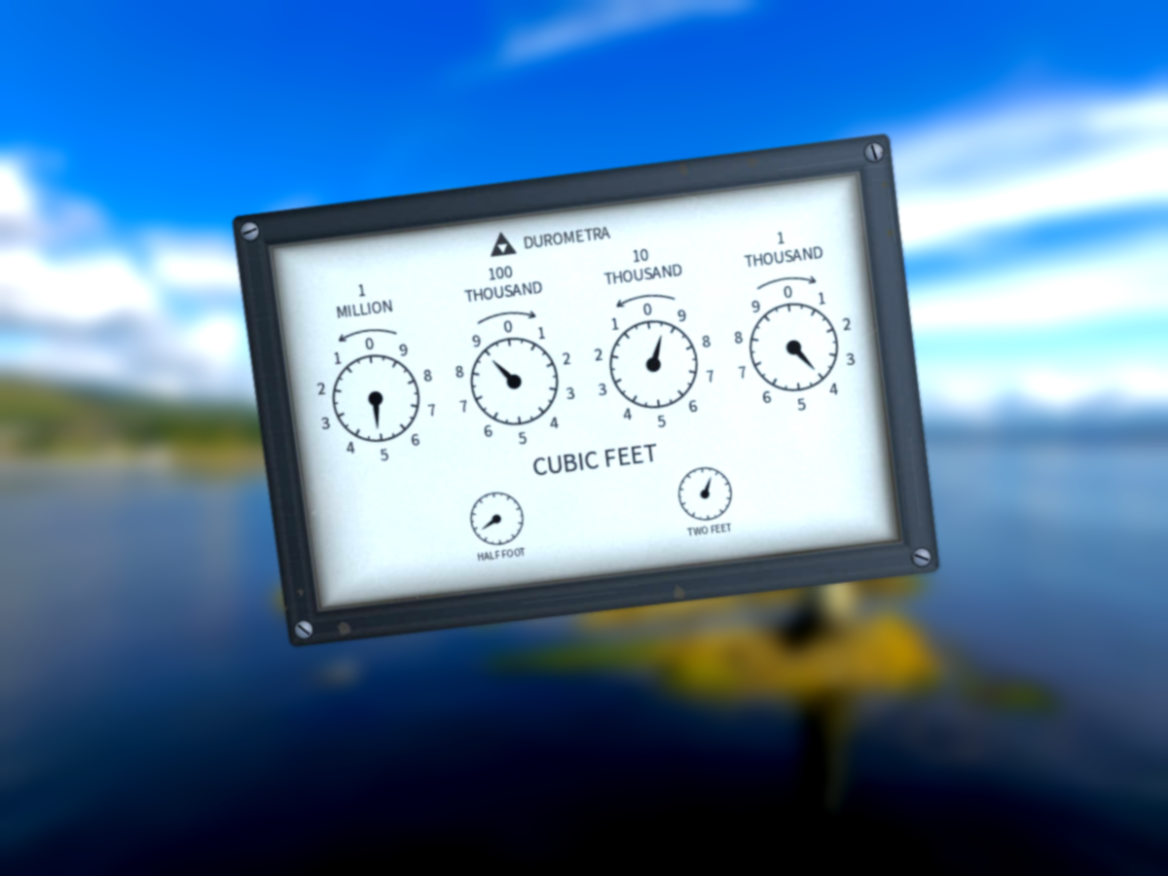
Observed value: 489400 ft³
